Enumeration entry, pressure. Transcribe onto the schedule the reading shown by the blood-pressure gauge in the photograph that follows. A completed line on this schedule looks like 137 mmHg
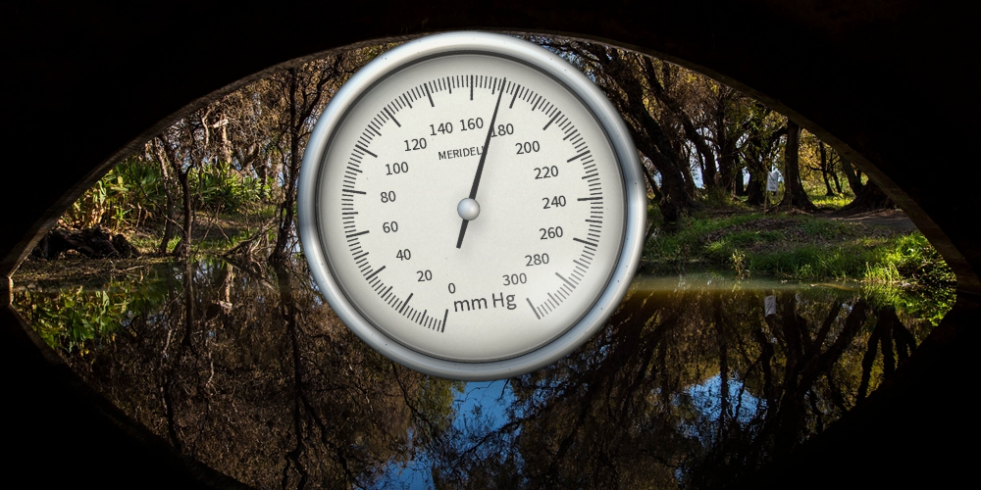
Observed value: 174 mmHg
